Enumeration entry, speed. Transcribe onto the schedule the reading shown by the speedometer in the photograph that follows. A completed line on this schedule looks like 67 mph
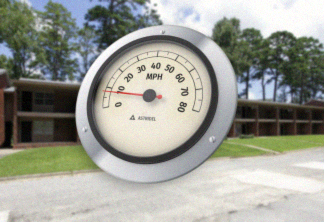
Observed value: 7.5 mph
